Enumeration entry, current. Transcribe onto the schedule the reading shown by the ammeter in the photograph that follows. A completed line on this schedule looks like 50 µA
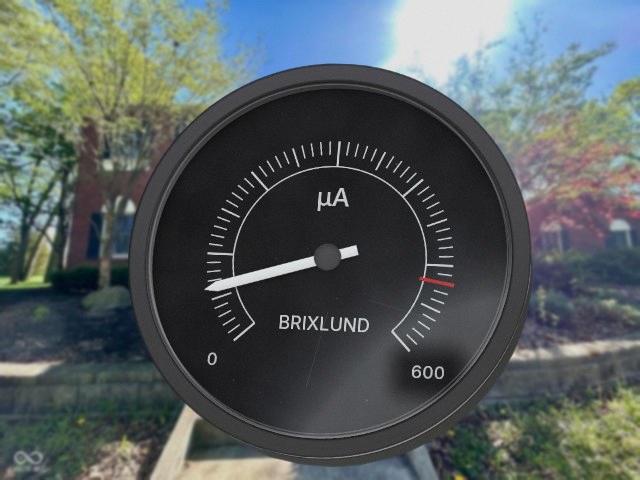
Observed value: 60 µA
